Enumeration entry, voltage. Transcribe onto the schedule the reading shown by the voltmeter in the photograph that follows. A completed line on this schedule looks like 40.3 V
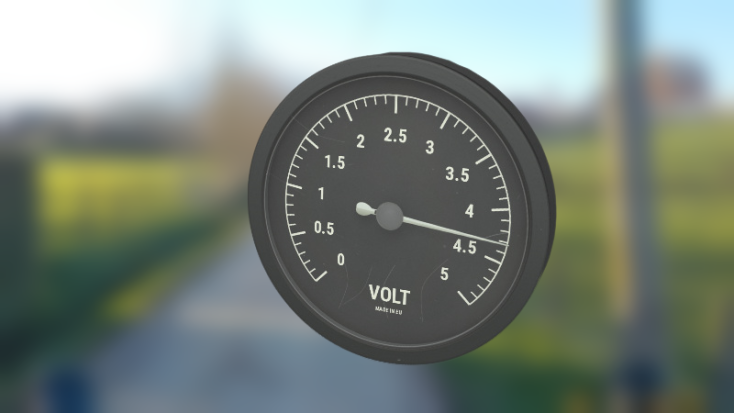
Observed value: 4.3 V
